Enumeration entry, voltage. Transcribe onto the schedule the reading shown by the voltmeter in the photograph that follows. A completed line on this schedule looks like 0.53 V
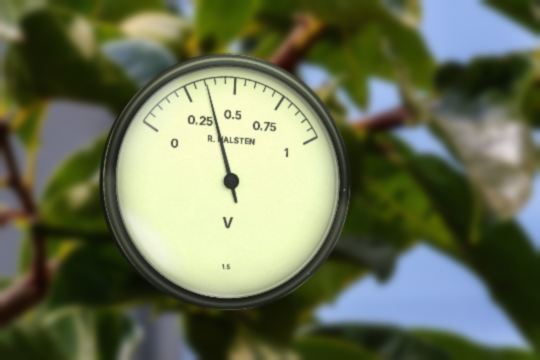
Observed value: 0.35 V
